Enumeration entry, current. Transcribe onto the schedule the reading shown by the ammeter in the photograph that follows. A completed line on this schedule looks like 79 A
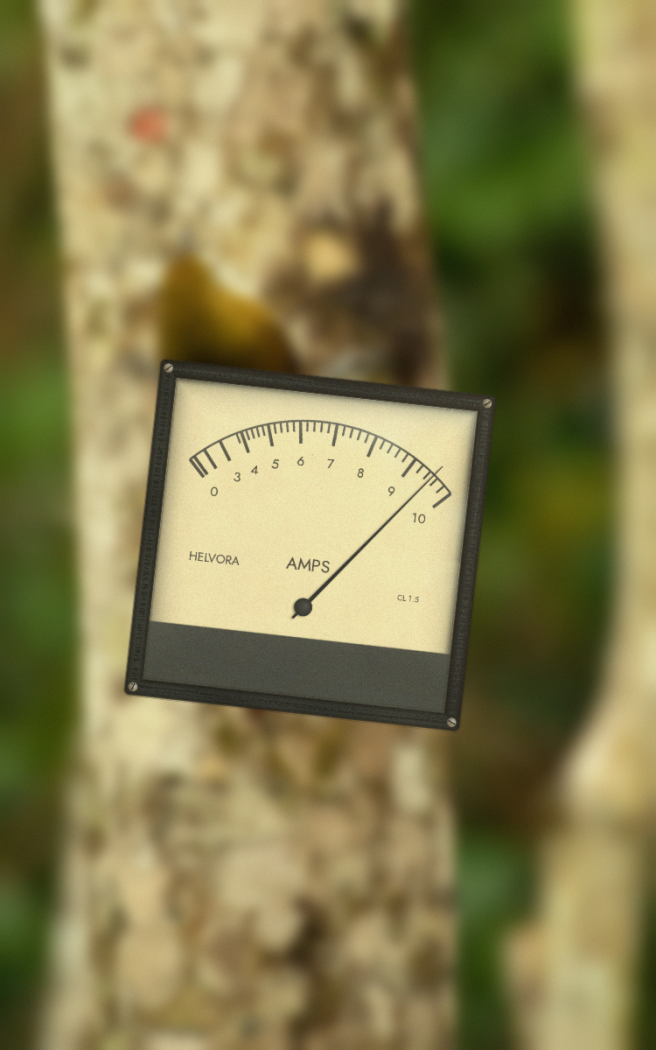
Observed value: 9.5 A
